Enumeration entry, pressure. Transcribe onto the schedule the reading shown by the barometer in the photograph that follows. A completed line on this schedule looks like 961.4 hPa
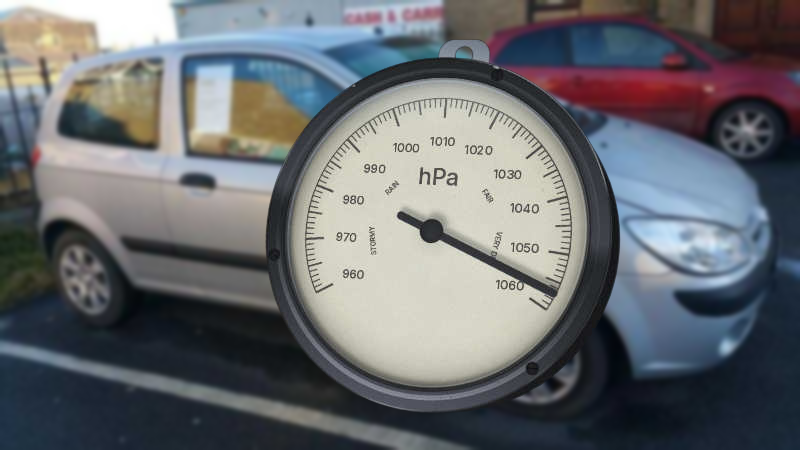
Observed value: 1057 hPa
